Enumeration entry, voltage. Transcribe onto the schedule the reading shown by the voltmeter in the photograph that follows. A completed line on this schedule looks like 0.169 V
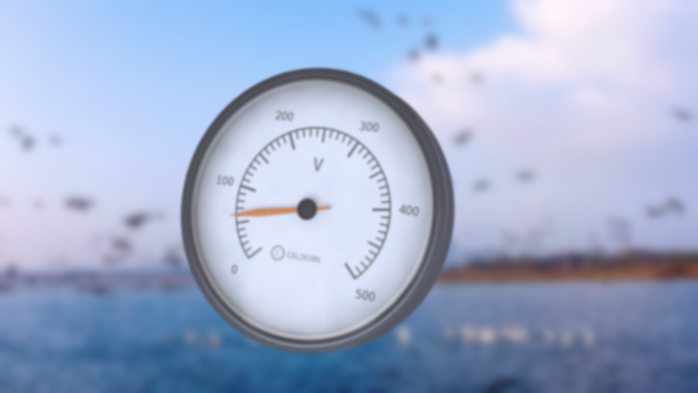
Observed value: 60 V
